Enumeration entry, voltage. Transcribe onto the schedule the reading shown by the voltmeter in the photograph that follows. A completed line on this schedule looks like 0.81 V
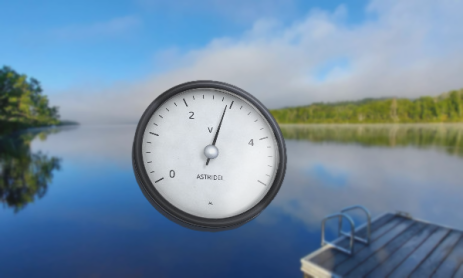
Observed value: 2.9 V
